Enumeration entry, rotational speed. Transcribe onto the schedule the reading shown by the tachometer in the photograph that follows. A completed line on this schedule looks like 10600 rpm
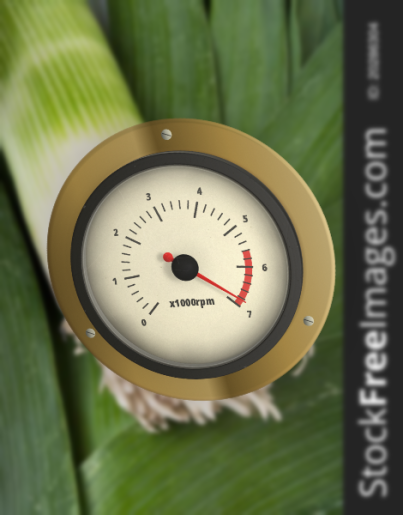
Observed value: 6800 rpm
